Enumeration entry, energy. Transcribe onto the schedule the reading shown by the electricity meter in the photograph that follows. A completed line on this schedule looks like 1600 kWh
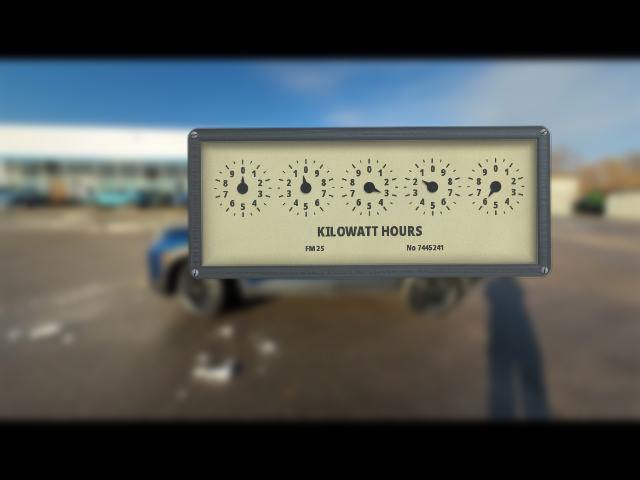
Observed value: 316 kWh
